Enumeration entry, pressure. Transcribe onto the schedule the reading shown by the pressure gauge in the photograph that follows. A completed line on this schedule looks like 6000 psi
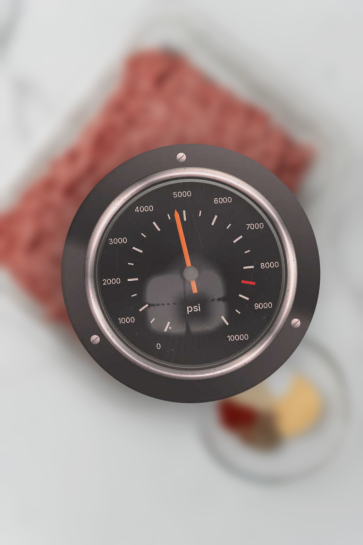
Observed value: 4750 psi
